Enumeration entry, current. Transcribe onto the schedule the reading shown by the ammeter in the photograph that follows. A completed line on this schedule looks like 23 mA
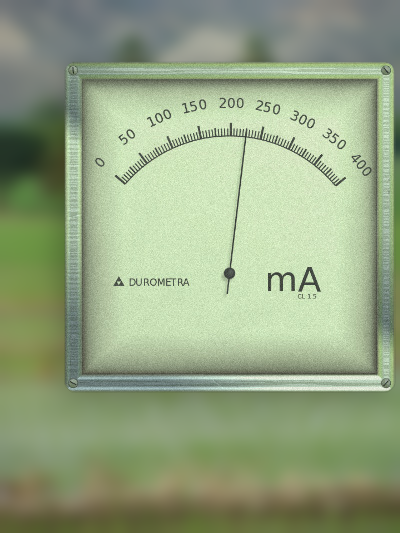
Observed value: 225 mA
